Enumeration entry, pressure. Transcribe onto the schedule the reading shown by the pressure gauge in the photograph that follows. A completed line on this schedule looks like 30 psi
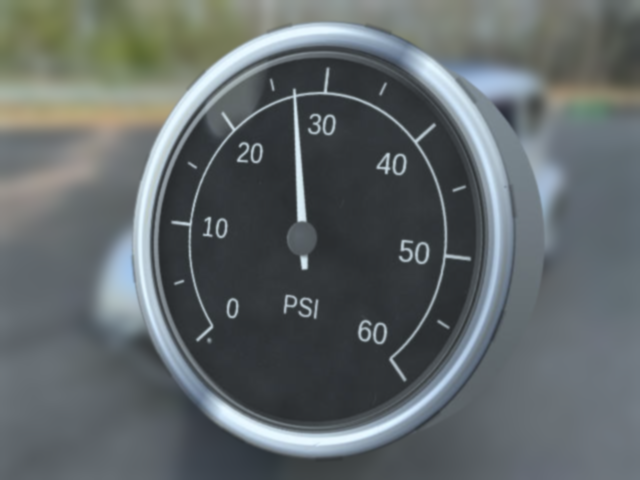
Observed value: 27.5 psi
